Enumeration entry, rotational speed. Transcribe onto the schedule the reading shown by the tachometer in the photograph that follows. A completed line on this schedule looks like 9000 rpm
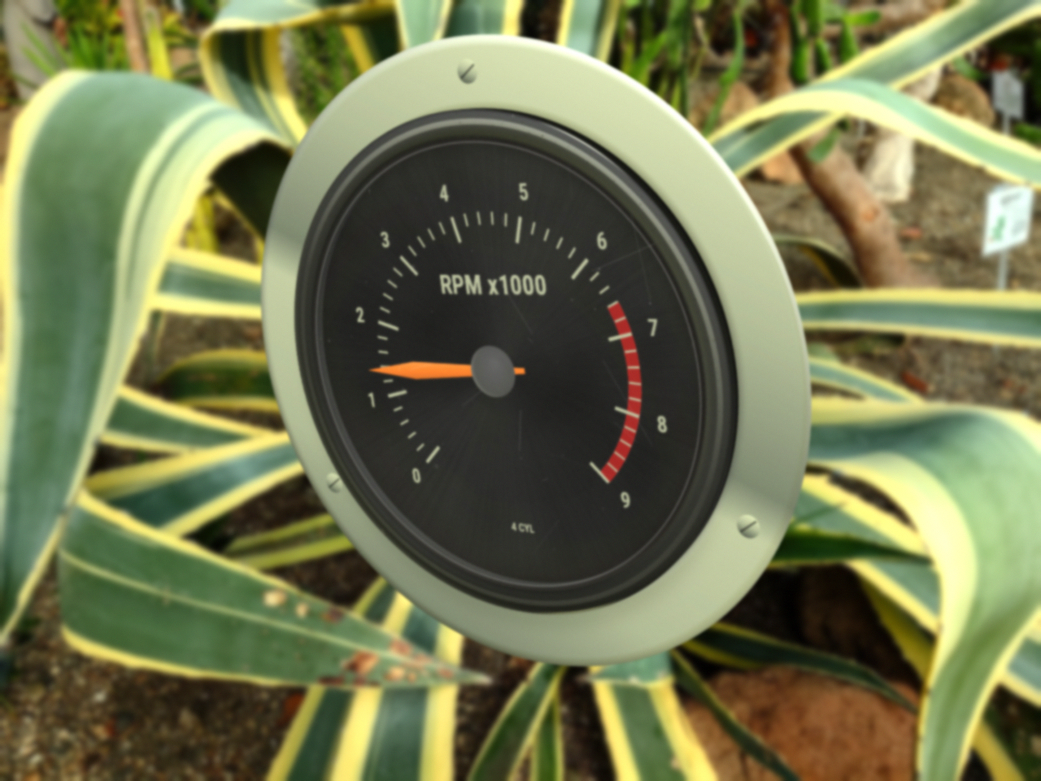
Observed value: 1400 rpm
